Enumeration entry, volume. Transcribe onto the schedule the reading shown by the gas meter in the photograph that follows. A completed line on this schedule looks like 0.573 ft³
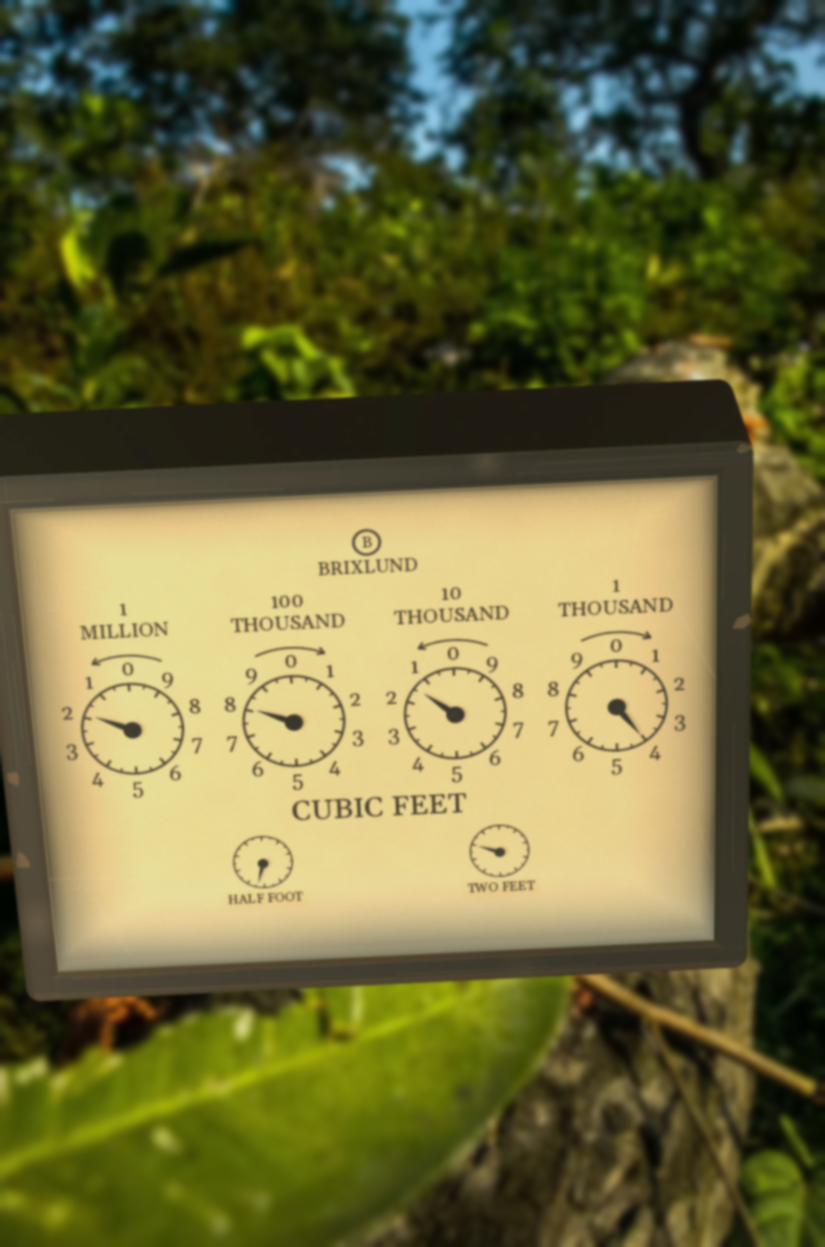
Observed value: 181400 ft³
